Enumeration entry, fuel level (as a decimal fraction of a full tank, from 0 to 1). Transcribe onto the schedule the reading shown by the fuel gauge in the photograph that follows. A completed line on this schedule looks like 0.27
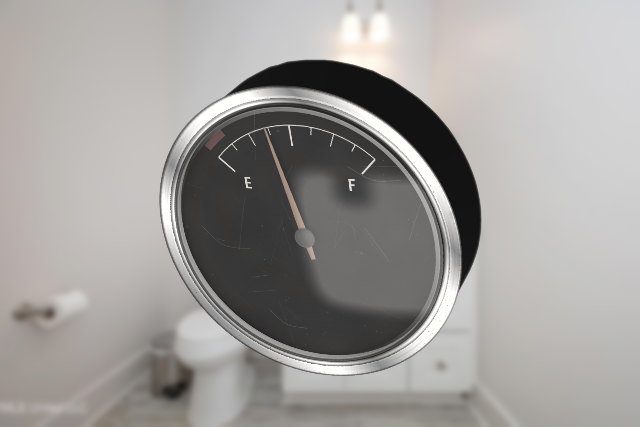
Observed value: 0.375
